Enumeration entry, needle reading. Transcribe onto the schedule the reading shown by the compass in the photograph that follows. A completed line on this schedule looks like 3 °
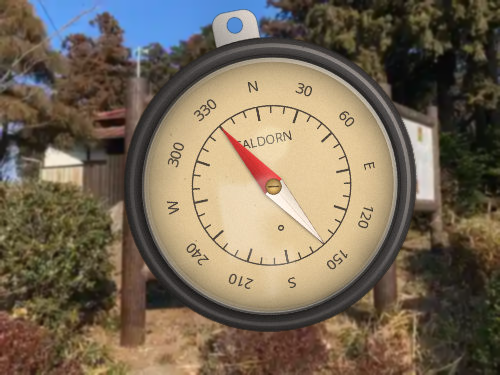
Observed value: 330 °
